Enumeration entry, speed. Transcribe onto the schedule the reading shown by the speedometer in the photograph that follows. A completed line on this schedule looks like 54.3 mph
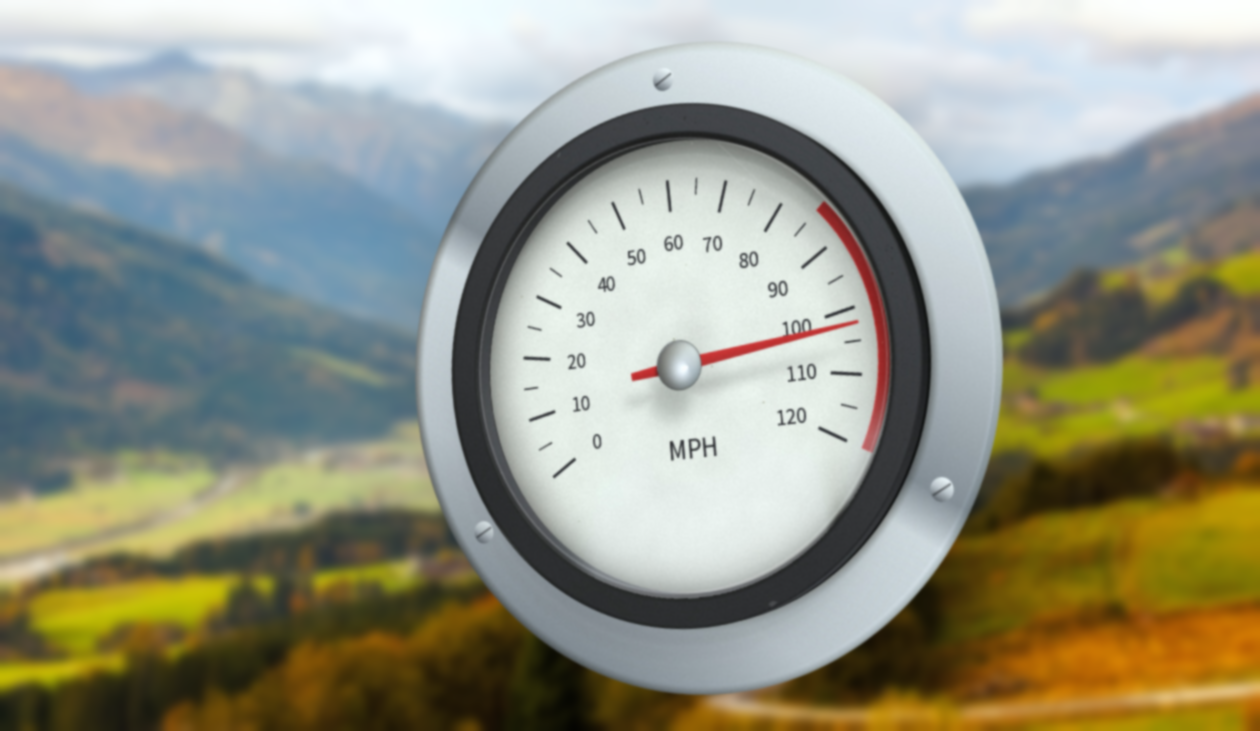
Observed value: 102.5 mph
